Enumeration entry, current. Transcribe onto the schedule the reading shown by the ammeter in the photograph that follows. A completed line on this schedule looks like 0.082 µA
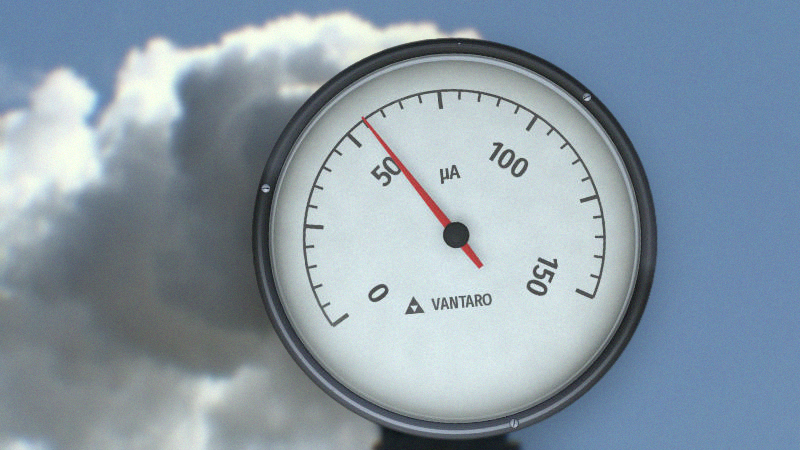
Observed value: 55 µA
